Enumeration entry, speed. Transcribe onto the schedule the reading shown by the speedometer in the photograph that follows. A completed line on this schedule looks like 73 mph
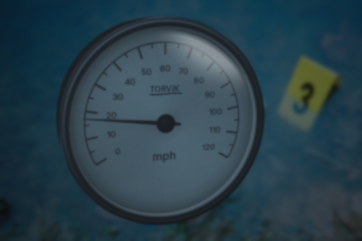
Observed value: 17.5 mph
